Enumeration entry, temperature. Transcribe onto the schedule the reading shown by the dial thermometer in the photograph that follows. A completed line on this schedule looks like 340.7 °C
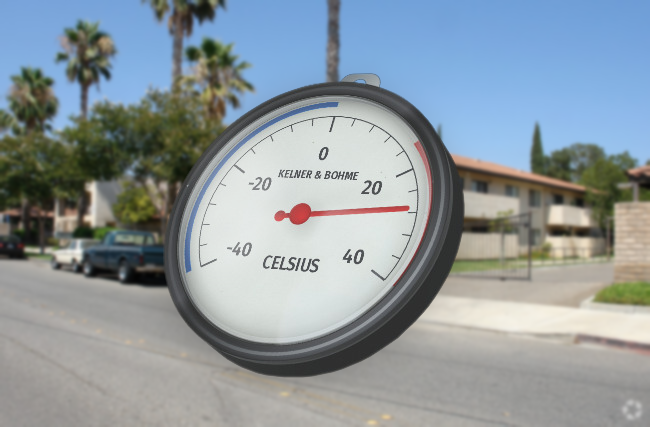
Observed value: 28 °C
